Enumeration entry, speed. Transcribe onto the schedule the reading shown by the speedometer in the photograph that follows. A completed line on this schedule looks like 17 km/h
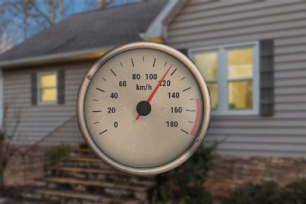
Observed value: 115 km/h
